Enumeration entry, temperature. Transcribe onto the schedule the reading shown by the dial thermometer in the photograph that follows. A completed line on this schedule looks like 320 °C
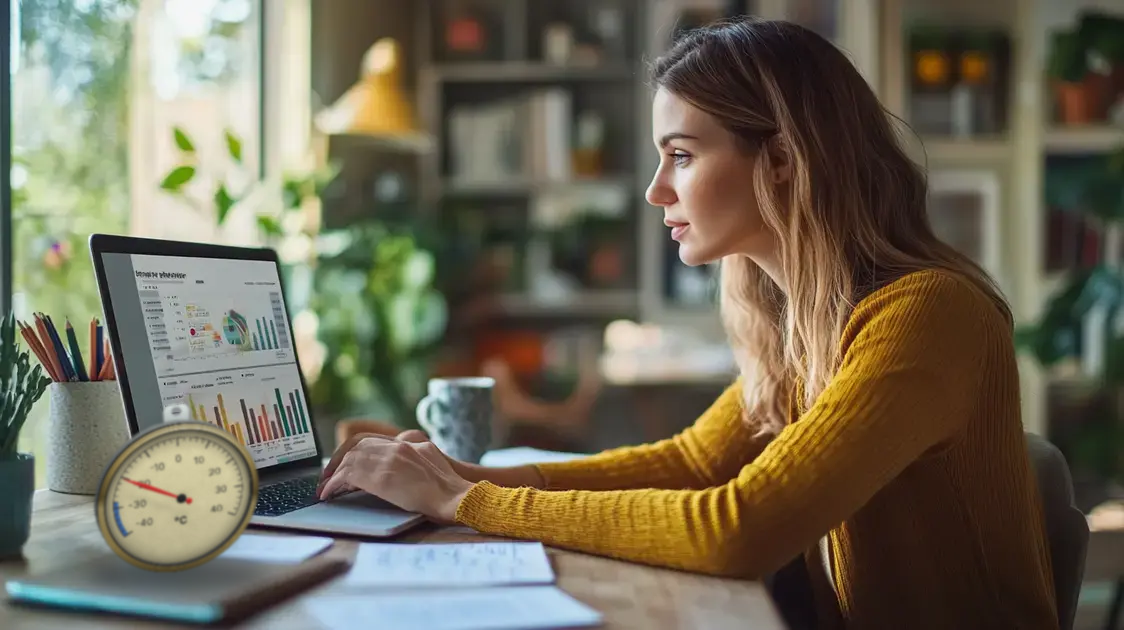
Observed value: -20 °C
